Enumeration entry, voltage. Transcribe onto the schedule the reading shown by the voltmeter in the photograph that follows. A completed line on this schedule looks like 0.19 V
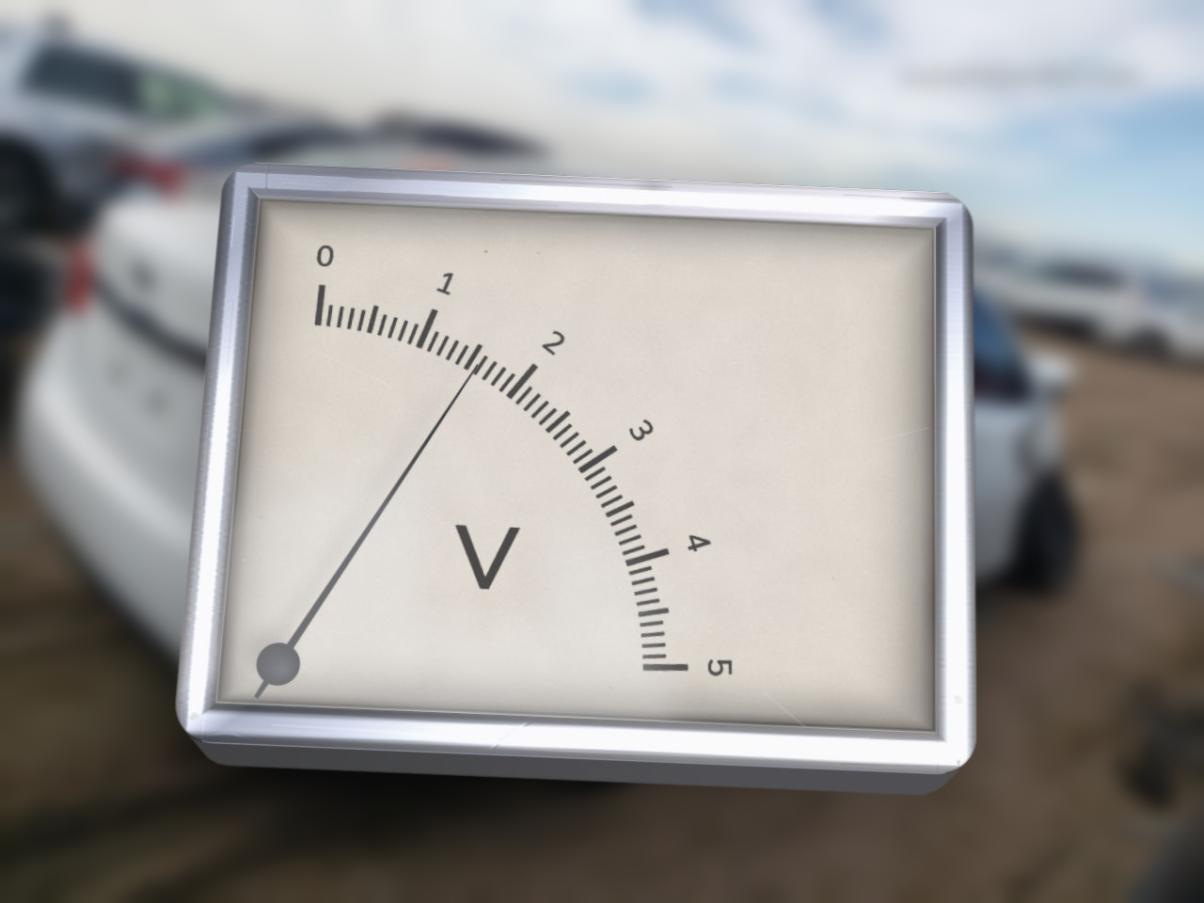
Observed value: 1.6 V
